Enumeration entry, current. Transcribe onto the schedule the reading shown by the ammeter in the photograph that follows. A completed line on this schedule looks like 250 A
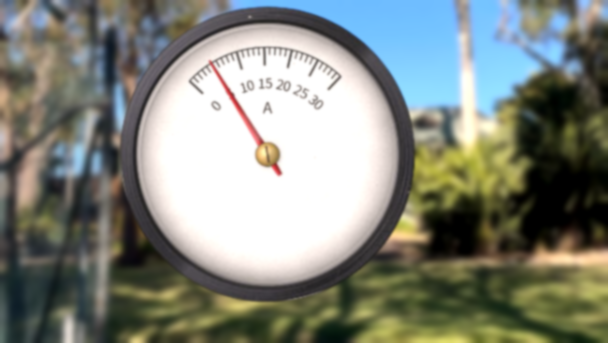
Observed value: 5 A
